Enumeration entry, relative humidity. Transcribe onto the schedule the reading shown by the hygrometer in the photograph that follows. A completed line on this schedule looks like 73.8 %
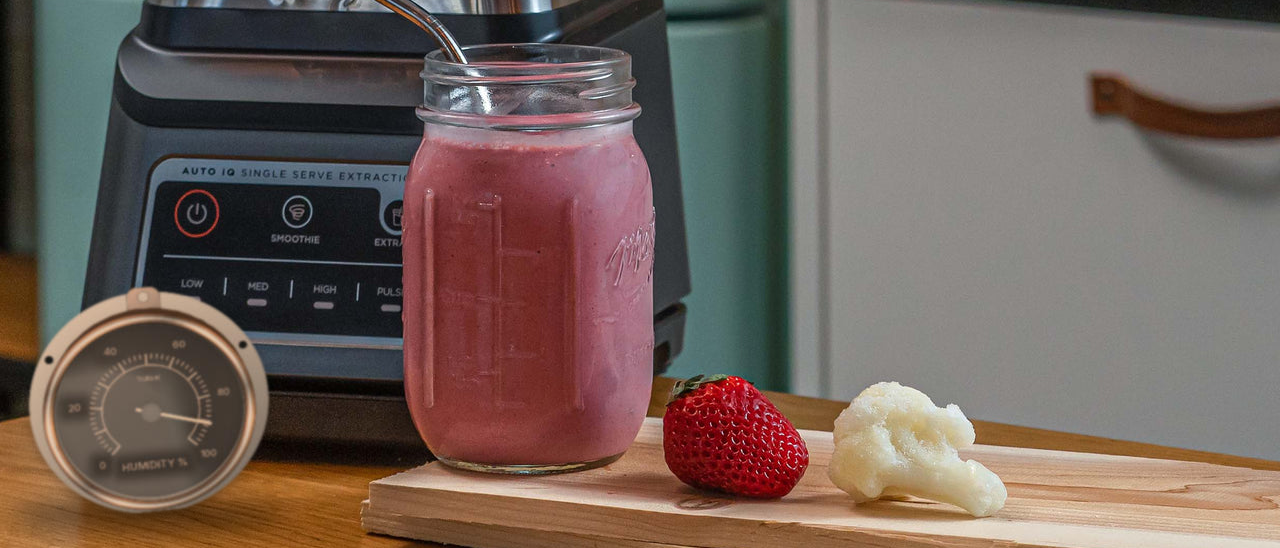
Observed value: 90 %
